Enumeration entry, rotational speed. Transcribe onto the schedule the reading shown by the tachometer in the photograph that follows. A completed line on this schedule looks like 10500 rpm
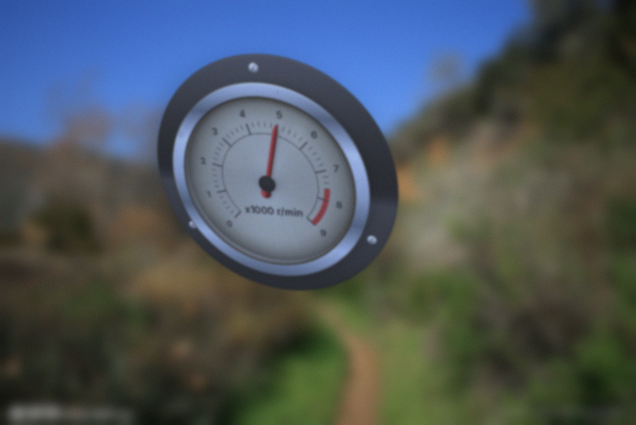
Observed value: 5000 rpm
